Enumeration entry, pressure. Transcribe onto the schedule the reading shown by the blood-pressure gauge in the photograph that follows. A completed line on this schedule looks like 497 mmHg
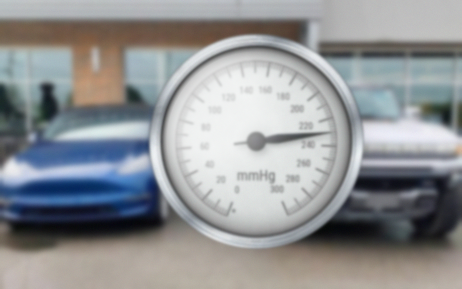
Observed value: 230 mmHg
